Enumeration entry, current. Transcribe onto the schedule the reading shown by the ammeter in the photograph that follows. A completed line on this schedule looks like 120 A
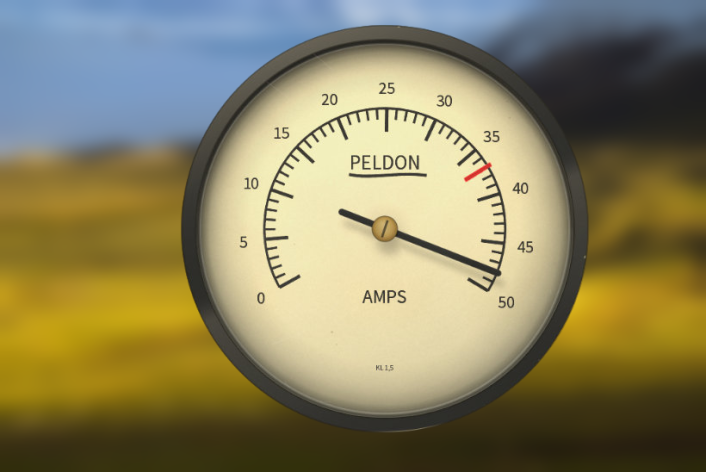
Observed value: 48 A
